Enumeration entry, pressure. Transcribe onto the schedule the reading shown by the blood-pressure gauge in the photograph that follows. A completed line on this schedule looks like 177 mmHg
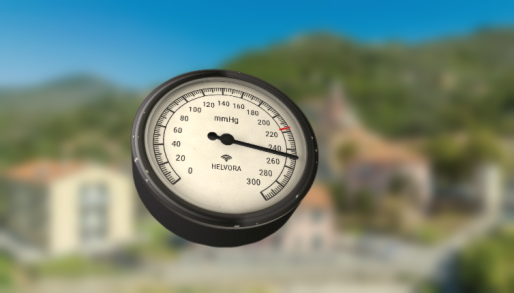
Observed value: 250 mmHg
